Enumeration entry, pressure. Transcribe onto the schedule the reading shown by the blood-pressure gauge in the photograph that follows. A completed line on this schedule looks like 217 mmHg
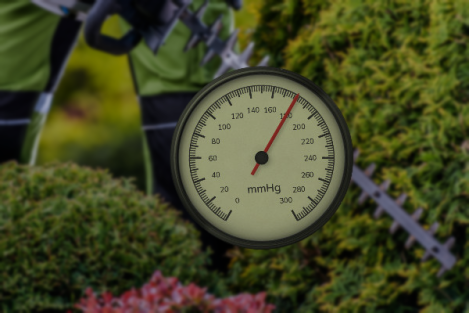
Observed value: 180 mmHg
